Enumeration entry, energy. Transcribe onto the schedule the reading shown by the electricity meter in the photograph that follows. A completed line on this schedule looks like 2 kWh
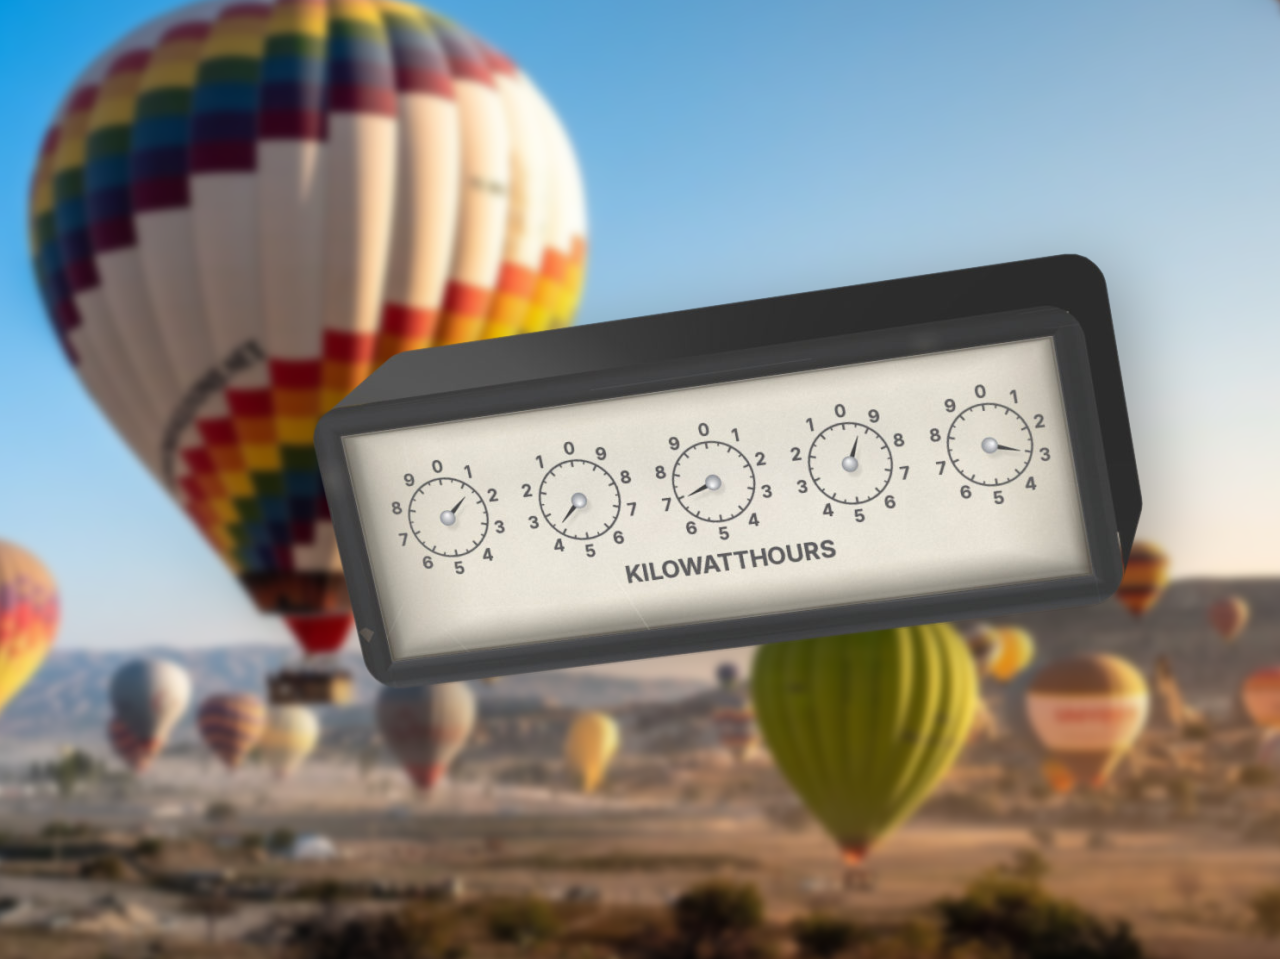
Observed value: 13693 kWh
